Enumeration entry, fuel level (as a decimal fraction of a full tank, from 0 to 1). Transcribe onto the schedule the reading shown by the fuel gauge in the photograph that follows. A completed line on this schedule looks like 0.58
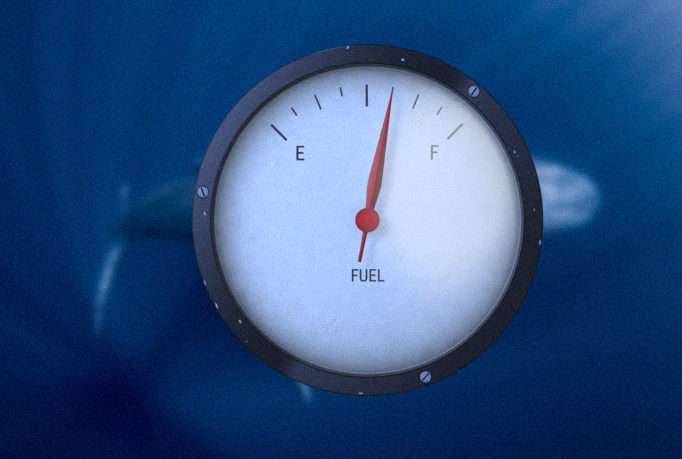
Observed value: 0.625
